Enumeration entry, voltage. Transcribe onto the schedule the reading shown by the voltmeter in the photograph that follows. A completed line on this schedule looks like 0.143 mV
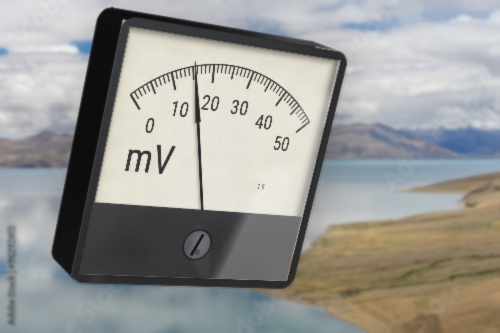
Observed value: 15 mV
